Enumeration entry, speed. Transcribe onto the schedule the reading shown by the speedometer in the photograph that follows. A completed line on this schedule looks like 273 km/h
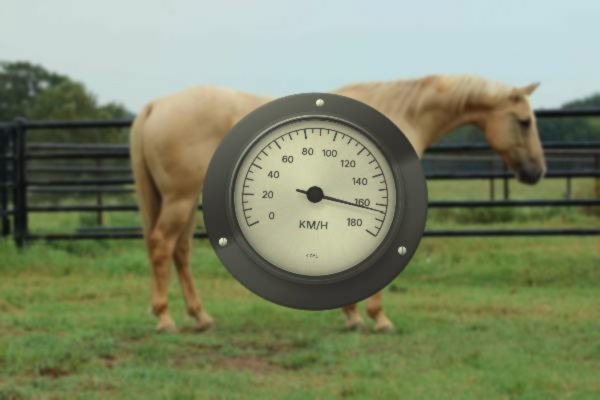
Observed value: 165 km/h
